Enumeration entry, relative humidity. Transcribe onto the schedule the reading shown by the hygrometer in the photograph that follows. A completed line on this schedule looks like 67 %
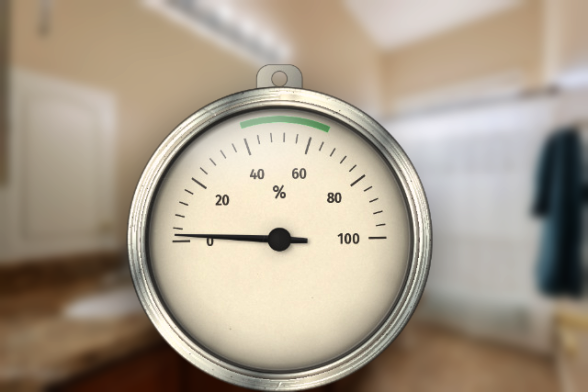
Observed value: 2 %
